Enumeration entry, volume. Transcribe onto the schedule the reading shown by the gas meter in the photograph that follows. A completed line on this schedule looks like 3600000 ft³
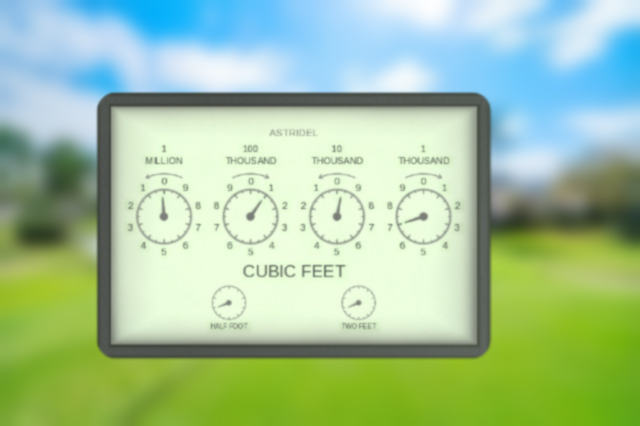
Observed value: 9700 ft³
